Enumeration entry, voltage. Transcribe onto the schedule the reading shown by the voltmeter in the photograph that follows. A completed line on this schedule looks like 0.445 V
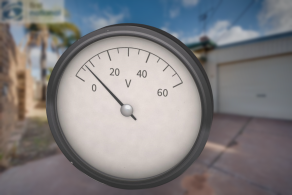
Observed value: 7.5 V
